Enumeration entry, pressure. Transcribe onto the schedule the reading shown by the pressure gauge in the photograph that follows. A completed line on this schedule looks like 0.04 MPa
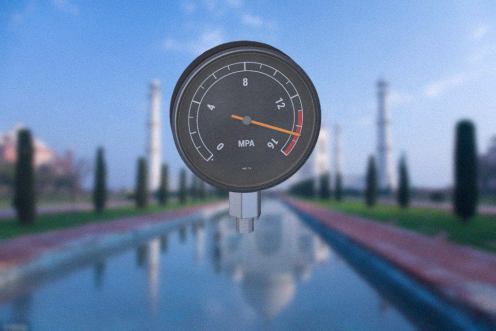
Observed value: 14.5 MPa
